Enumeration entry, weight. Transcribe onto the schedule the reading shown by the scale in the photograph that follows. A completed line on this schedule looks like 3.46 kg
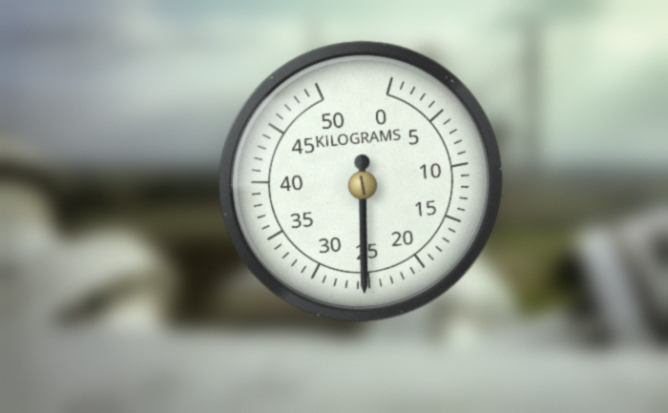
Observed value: 25.5 kg
